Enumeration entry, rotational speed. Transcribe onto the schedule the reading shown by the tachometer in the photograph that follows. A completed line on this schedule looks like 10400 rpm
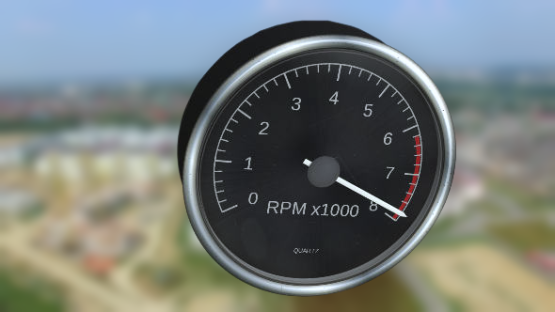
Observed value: 7800 rpm
